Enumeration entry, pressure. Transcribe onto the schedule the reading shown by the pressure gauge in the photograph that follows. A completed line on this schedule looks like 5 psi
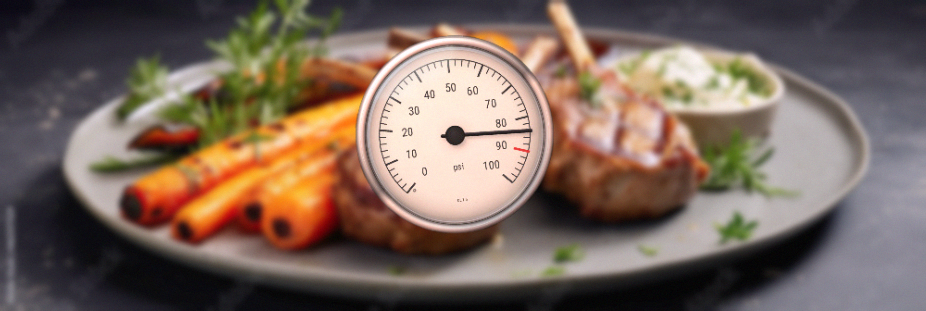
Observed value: 84 psi
